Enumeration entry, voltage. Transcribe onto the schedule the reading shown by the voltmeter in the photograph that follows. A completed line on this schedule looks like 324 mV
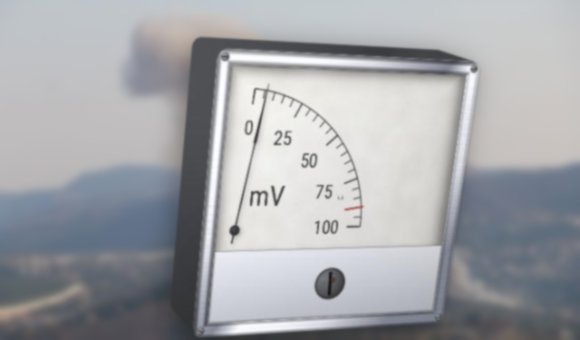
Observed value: 5 mV
